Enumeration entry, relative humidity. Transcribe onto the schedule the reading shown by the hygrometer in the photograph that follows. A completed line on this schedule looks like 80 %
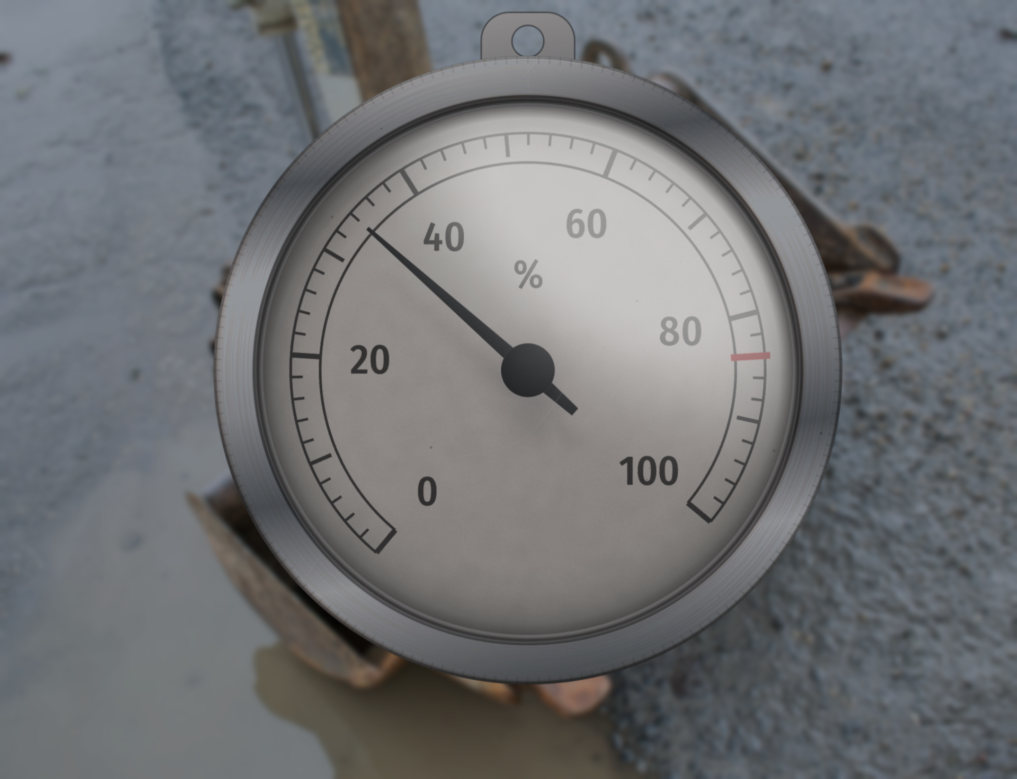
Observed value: 34 %
